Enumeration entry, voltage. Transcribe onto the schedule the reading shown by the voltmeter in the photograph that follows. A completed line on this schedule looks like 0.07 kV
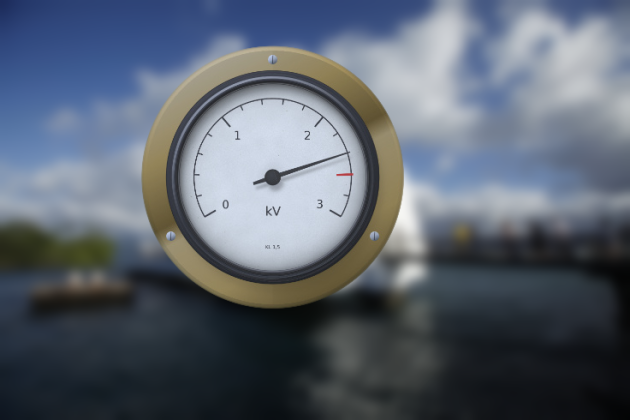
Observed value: 2.4 kV
